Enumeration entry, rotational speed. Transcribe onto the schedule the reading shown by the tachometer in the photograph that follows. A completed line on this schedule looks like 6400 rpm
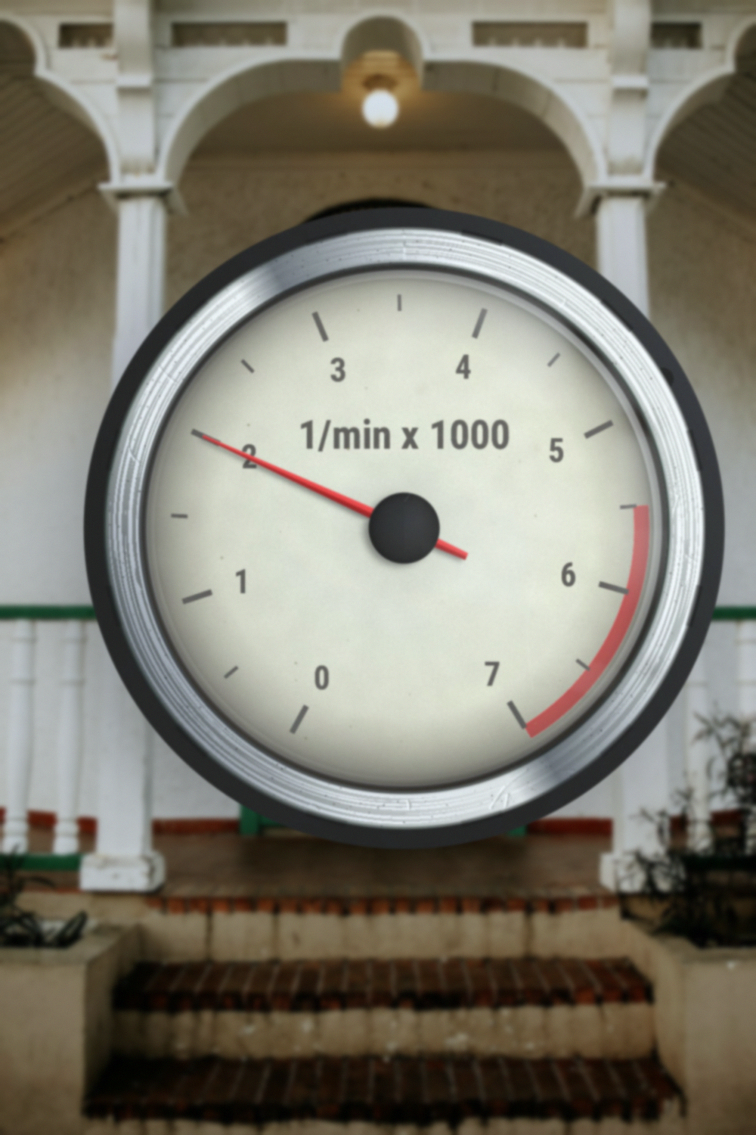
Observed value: 2000 rpm
